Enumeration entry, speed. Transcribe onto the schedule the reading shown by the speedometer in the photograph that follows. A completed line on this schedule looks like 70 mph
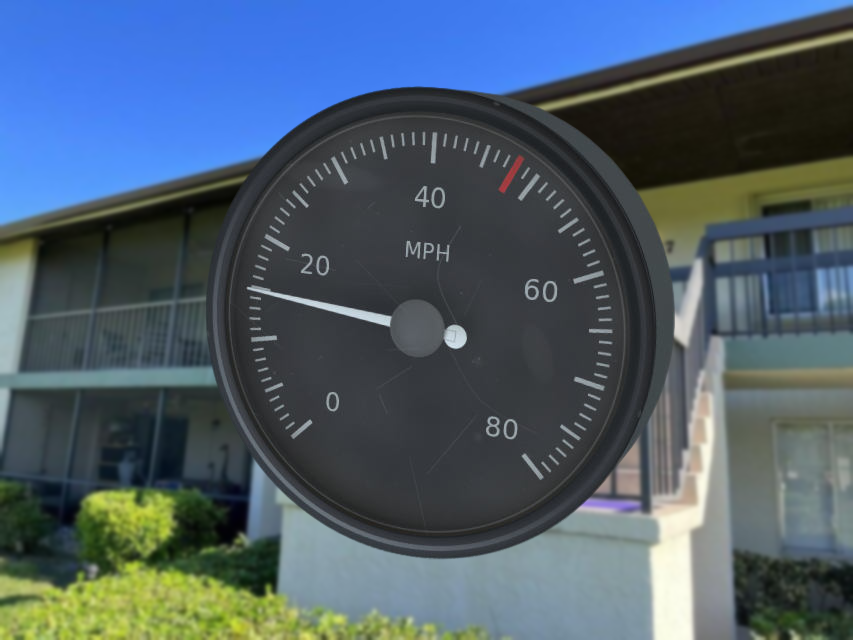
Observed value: 15 mph
